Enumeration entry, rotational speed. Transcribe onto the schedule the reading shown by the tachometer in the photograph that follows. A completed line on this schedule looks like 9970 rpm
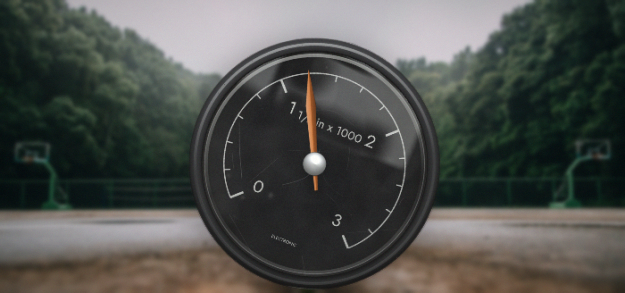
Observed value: 1200 rpm
